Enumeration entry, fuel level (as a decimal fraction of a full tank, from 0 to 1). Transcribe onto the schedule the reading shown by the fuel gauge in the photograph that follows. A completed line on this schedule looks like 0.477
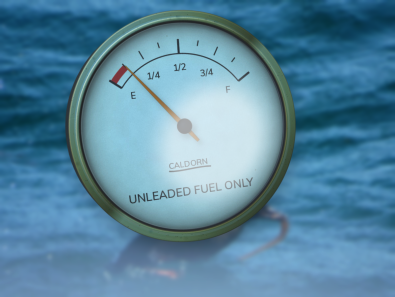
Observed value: 0.125
